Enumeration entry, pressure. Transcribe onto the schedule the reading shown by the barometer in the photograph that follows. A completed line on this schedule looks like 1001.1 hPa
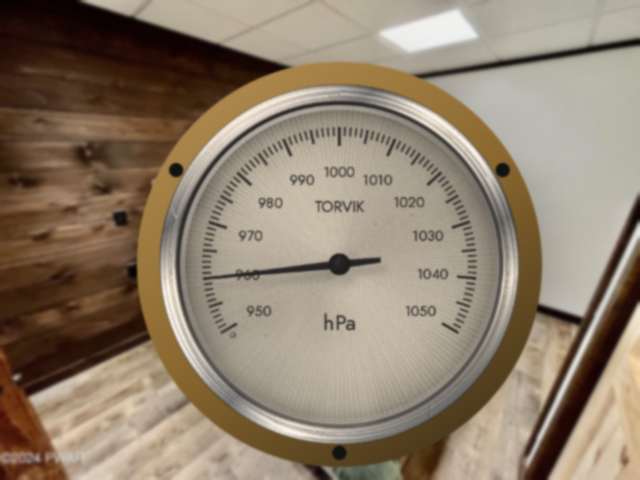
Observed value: 960 hPa
